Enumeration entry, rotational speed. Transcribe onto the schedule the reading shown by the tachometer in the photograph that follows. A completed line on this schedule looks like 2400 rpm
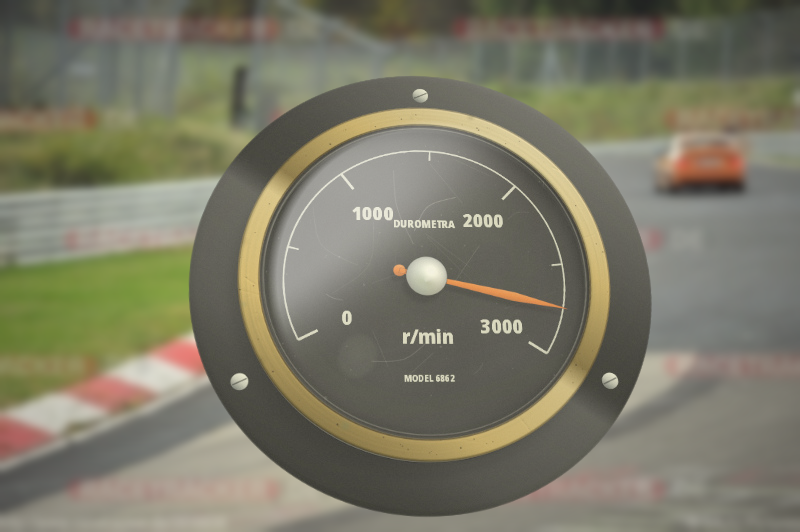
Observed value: 2750 rpm
